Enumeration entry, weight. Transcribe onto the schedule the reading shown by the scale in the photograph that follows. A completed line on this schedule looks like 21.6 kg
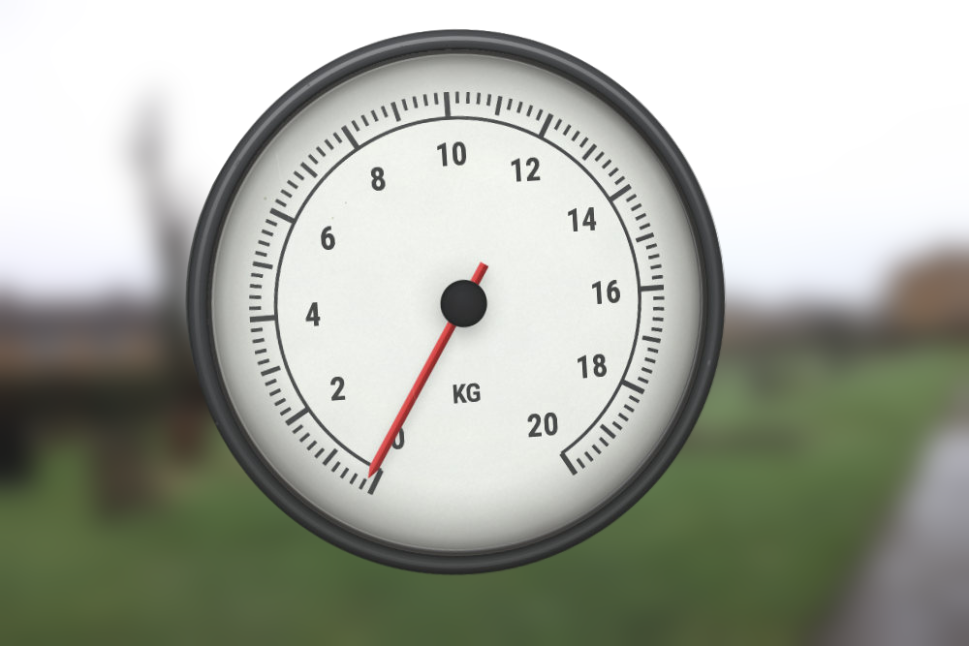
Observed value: 0.2 kg
